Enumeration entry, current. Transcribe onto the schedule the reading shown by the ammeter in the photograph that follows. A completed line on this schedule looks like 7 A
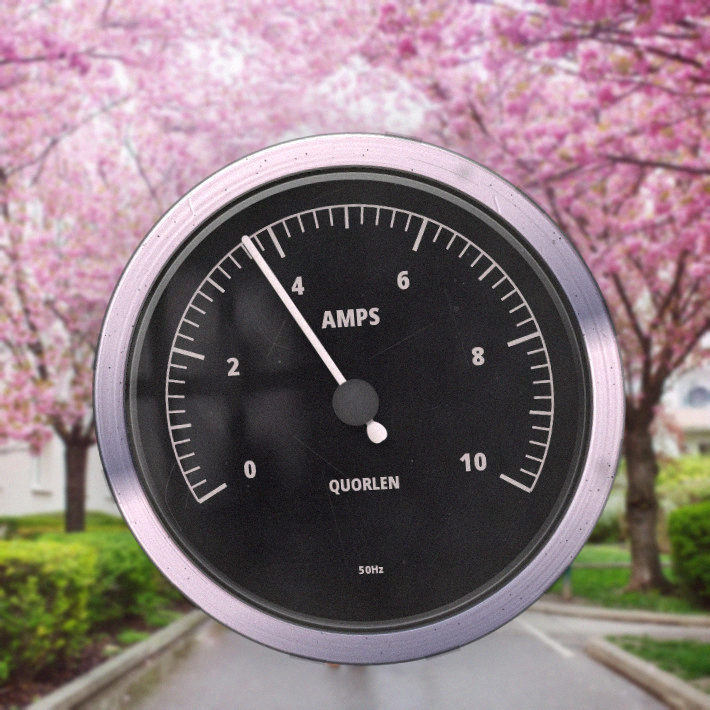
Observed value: 3.7 A
